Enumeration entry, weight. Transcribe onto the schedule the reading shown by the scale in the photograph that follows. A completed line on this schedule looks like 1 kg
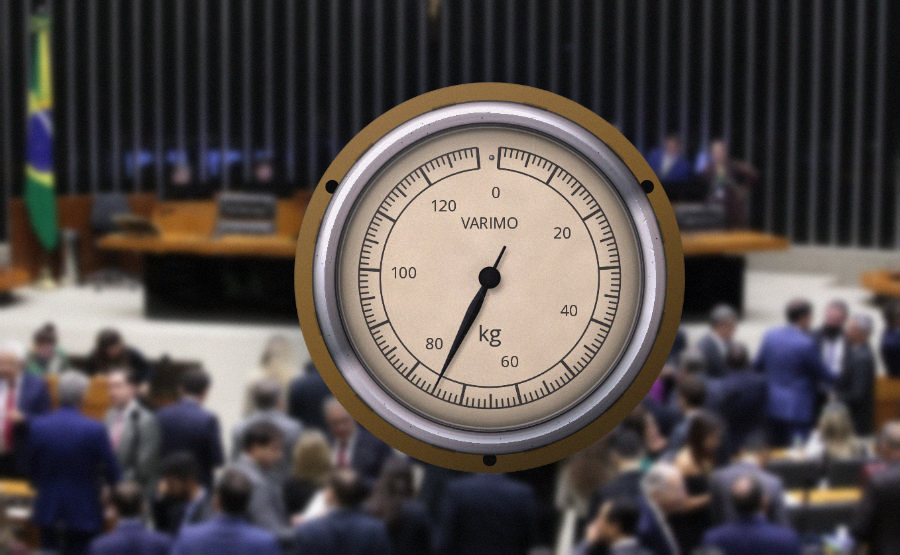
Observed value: 75 kg
